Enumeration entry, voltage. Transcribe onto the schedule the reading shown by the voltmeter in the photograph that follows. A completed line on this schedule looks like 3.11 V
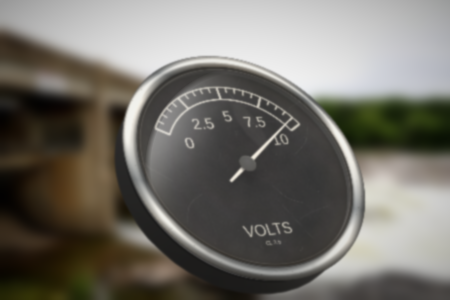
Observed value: 9.5 V
